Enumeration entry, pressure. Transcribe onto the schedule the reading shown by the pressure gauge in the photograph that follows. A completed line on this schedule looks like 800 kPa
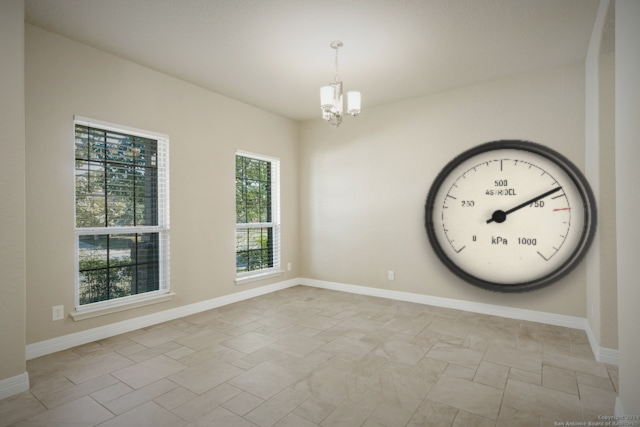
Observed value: 725 kPa
